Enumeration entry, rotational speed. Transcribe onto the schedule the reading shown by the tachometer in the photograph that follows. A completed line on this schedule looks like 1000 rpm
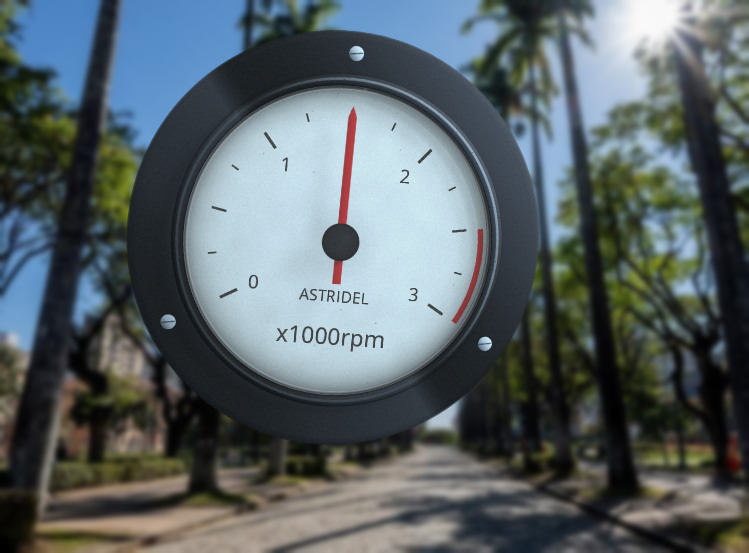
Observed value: 1500 rpm
